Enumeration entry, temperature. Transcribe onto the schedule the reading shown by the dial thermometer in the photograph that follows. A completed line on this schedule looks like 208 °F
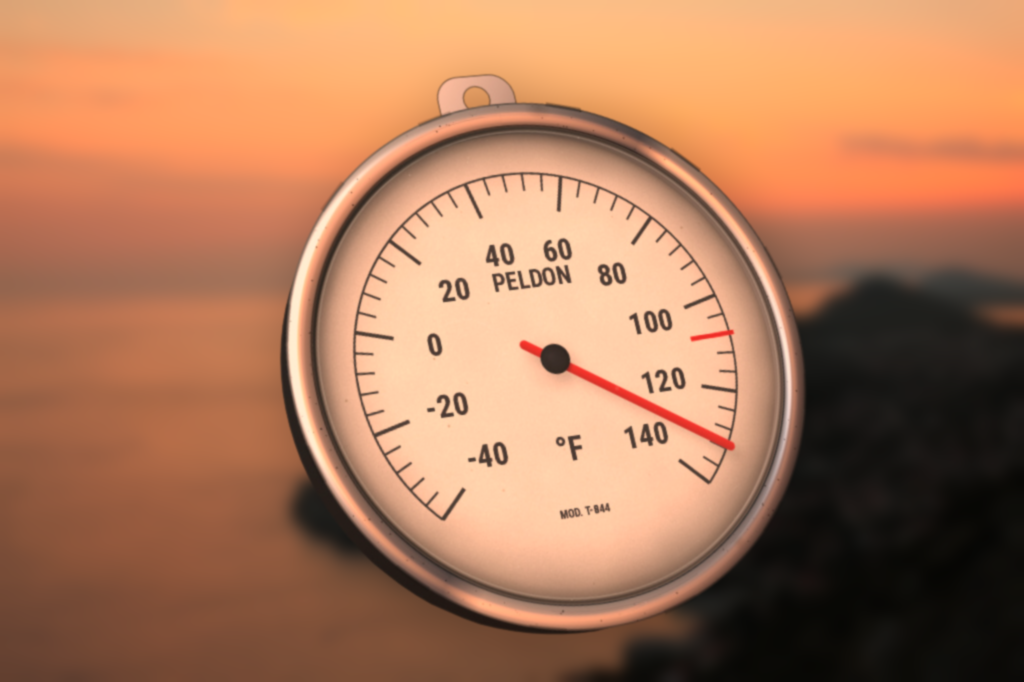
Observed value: 132 °F
